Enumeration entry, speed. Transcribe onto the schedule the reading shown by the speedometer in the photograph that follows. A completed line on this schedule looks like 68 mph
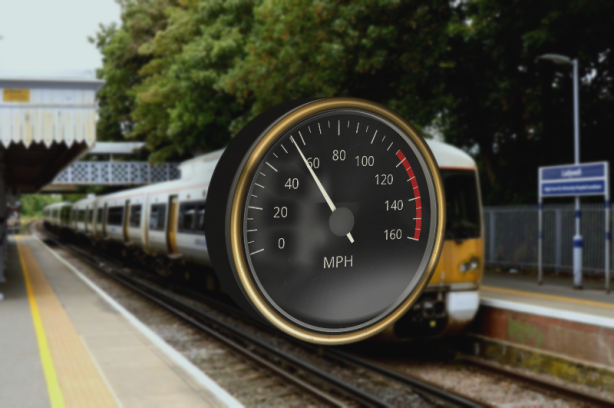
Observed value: 55 mph
